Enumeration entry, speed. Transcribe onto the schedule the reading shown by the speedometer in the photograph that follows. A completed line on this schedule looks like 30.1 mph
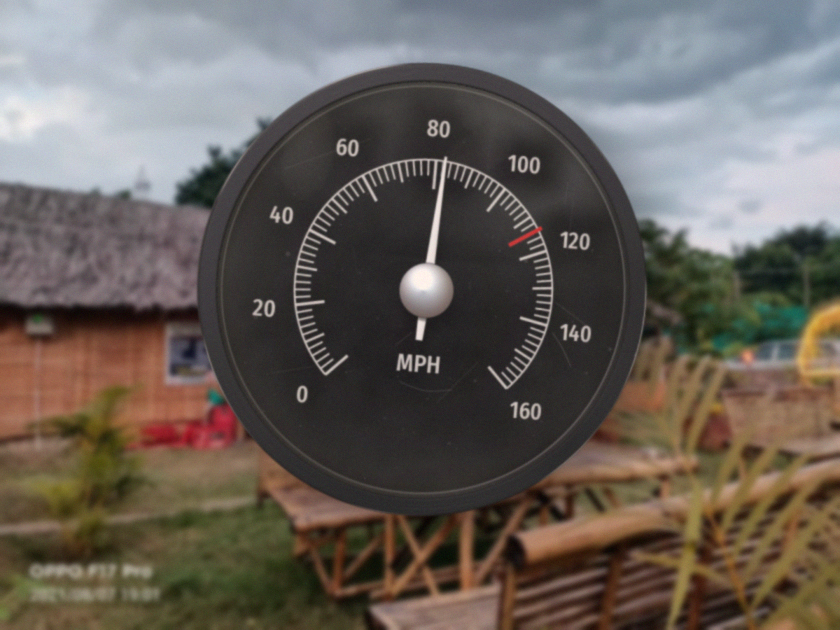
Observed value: 82 mph
